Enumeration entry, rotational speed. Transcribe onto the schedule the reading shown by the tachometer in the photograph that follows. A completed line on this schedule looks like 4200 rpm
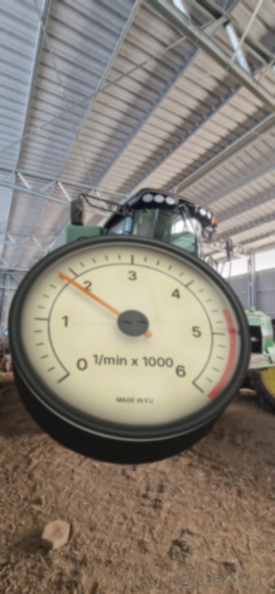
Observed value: 1800 rpm
